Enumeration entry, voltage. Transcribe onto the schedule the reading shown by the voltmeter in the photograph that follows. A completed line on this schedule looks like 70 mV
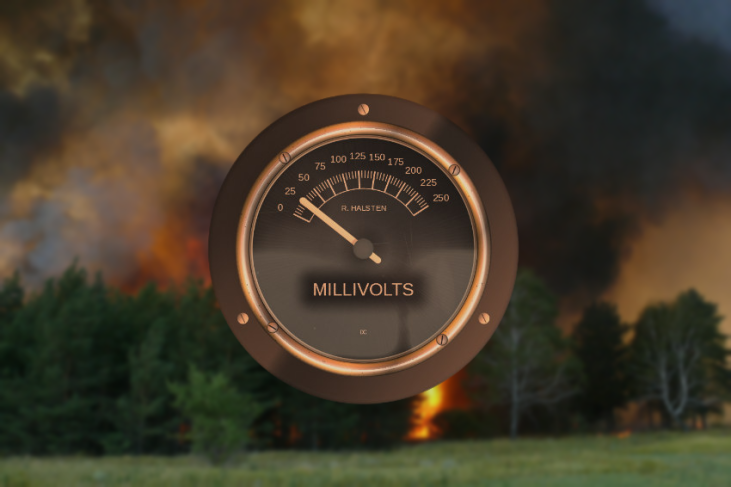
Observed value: 25 mV
